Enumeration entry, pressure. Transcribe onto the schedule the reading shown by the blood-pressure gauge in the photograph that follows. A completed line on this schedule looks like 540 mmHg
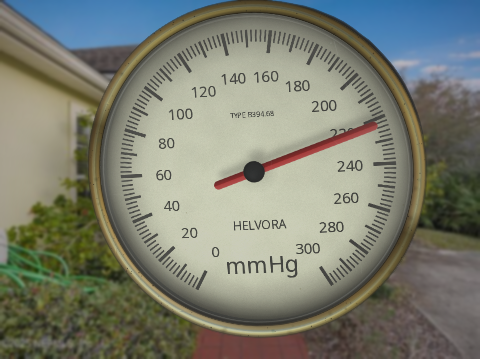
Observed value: 222 mmHg
